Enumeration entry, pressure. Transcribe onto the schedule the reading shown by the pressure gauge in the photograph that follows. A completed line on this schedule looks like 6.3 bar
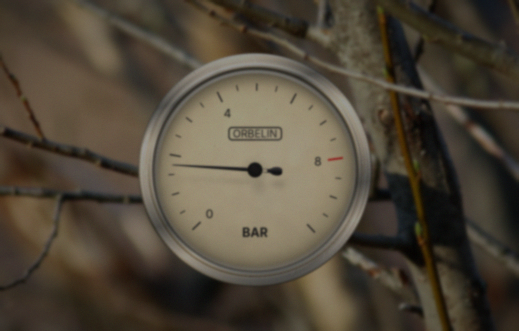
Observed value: 1.75 bar
